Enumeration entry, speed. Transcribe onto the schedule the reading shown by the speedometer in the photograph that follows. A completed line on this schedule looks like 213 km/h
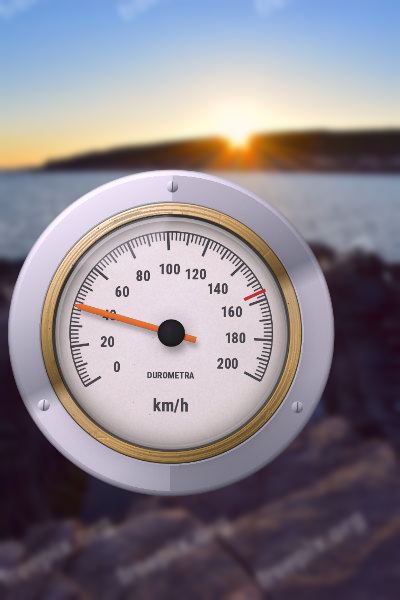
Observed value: 40 km/h
